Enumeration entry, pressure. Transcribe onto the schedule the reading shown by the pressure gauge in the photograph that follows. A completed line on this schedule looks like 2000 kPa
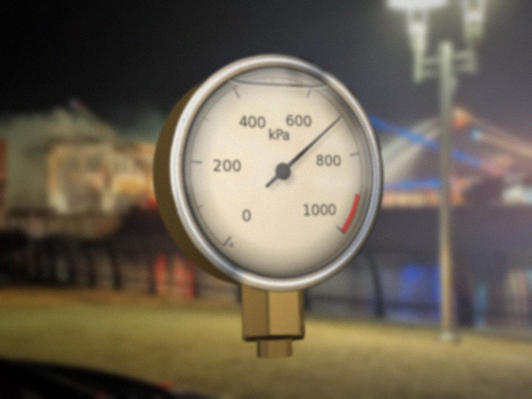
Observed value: 700 kPa
